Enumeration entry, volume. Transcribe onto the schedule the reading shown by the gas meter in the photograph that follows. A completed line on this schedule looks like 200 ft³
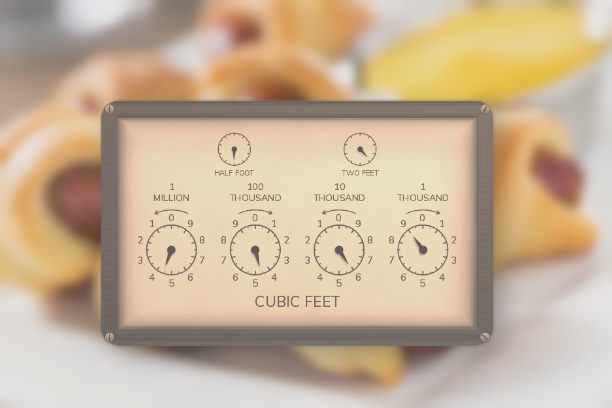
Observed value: 445900 ft³
